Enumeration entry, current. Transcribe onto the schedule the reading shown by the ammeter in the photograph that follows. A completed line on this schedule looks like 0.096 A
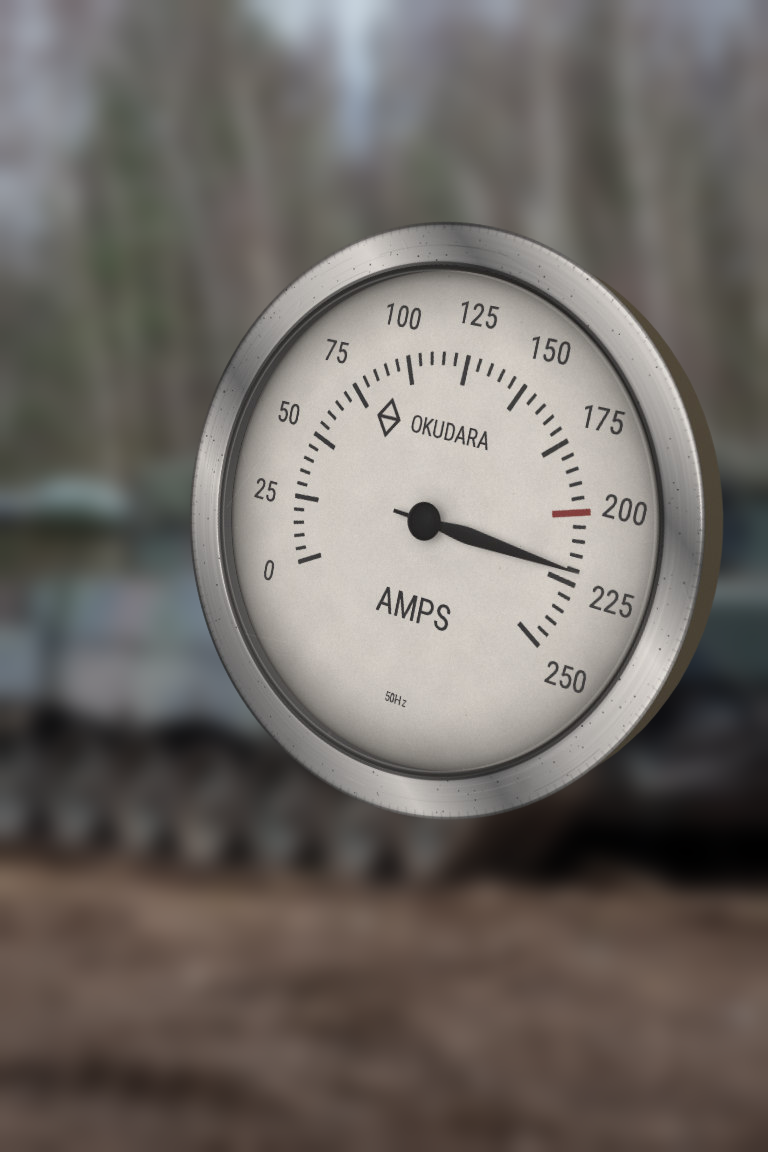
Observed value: 220 A
